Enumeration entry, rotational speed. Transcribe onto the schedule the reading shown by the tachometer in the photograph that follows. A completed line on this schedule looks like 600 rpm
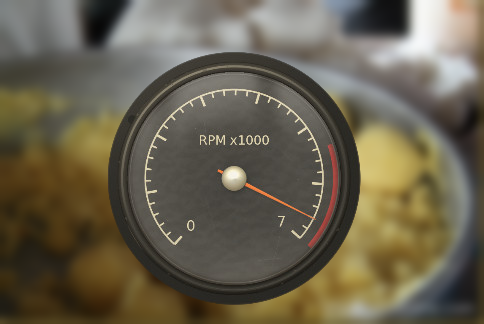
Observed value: 6600 rpm
